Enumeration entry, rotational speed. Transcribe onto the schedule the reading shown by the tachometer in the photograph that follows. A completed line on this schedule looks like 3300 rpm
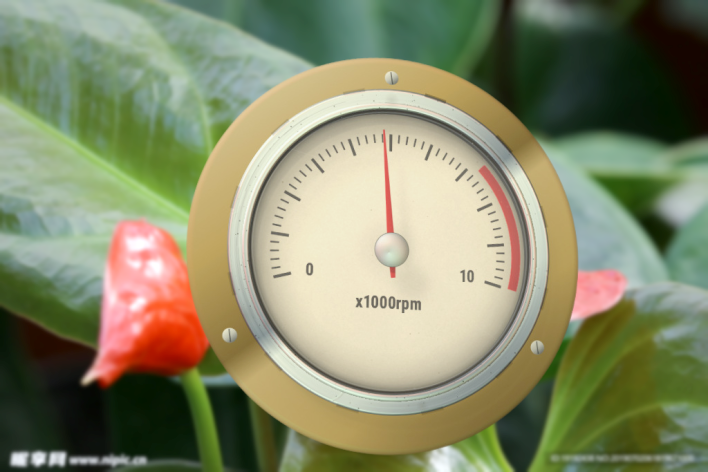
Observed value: 4800 rpm
